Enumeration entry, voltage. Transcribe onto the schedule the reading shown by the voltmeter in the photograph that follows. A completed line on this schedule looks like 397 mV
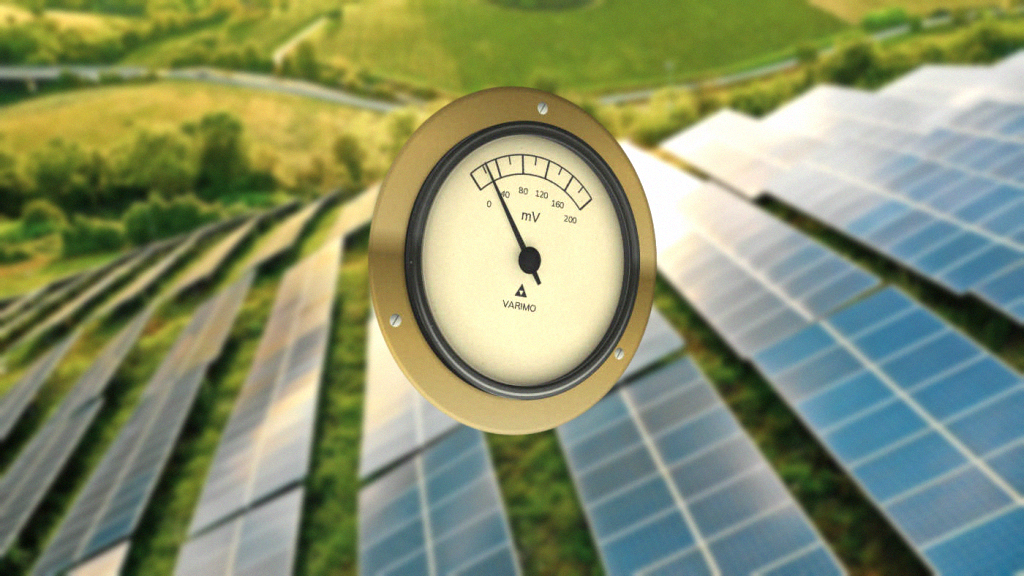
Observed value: 20 mV
